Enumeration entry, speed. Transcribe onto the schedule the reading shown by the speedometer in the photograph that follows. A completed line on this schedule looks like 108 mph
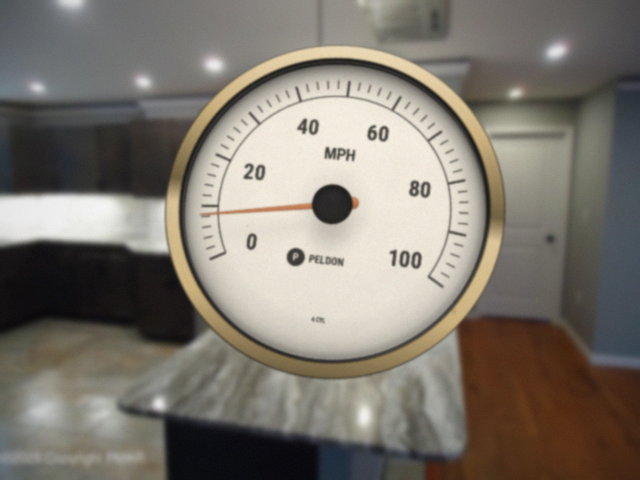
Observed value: 8 mph
